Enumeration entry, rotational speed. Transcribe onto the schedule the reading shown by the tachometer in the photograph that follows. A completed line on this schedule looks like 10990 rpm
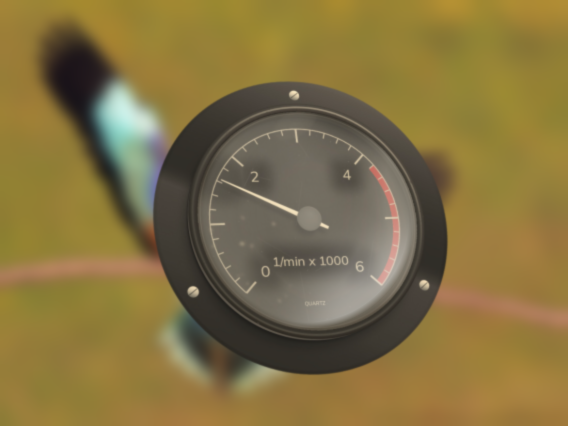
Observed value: 1600 rpm
